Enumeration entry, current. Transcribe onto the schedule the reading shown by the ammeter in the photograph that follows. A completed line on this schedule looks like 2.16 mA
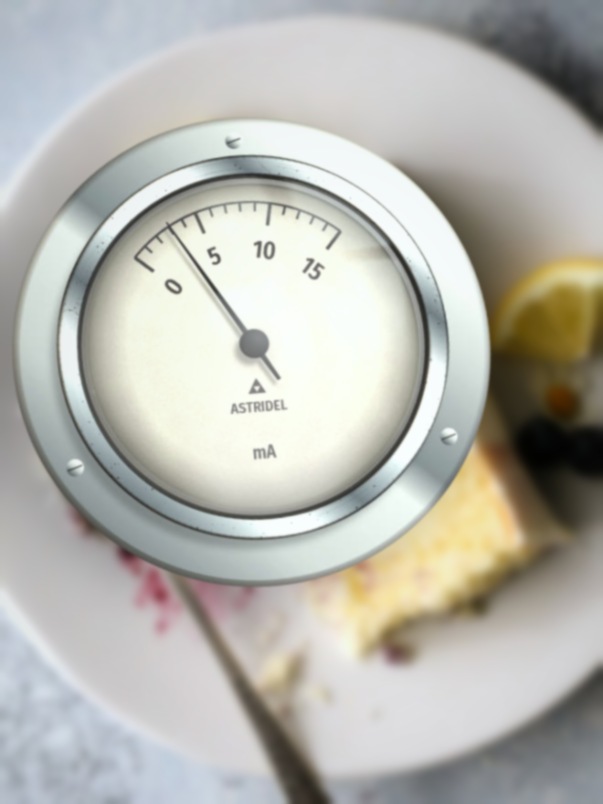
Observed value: 3 mA
